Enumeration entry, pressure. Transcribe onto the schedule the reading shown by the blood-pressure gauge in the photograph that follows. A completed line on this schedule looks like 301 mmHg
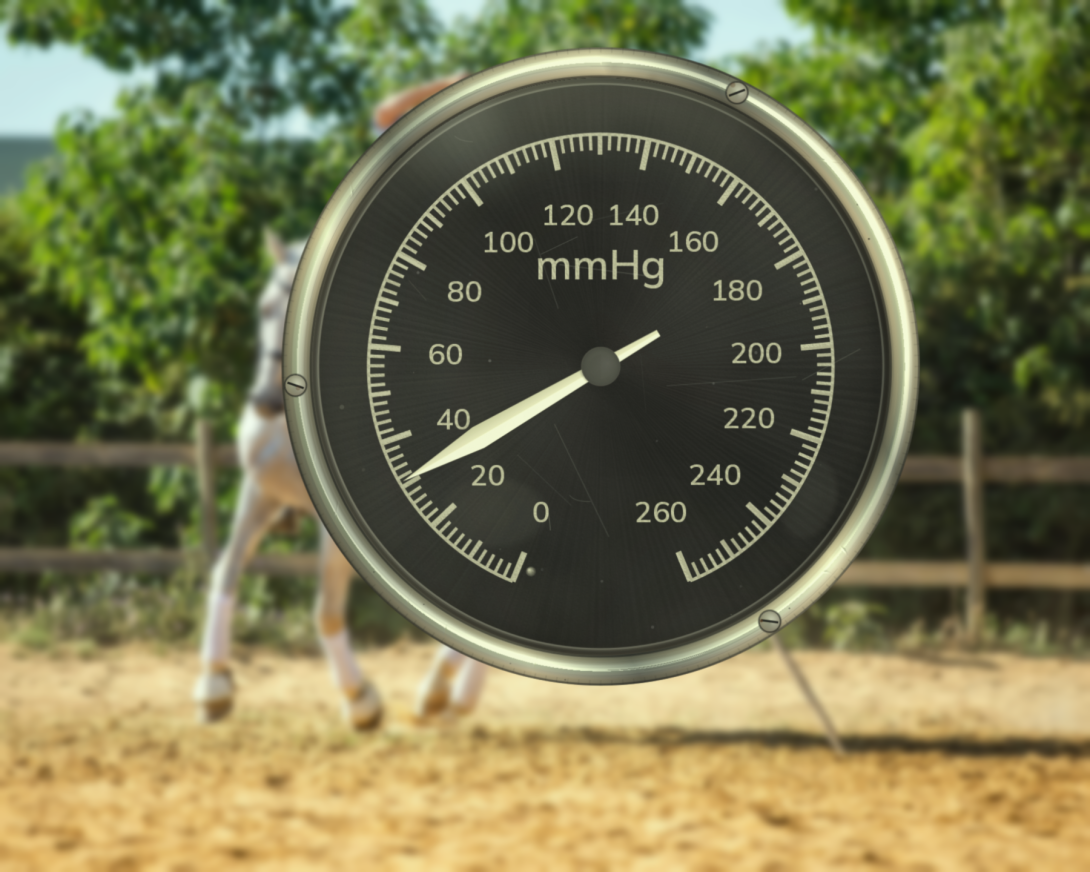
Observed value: 31 mmHg
